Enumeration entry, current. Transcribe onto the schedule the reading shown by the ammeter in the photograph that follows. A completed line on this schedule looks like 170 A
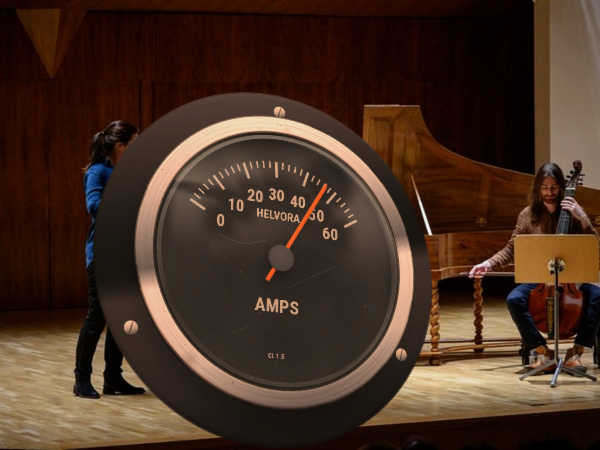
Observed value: 46 A
